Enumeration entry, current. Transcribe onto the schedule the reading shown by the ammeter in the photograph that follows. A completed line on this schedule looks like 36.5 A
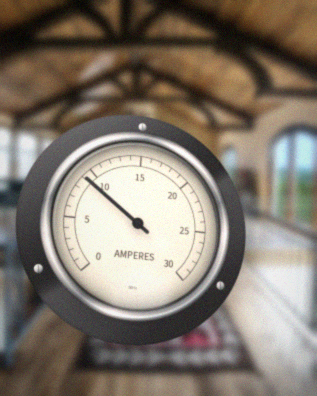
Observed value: 9 A
